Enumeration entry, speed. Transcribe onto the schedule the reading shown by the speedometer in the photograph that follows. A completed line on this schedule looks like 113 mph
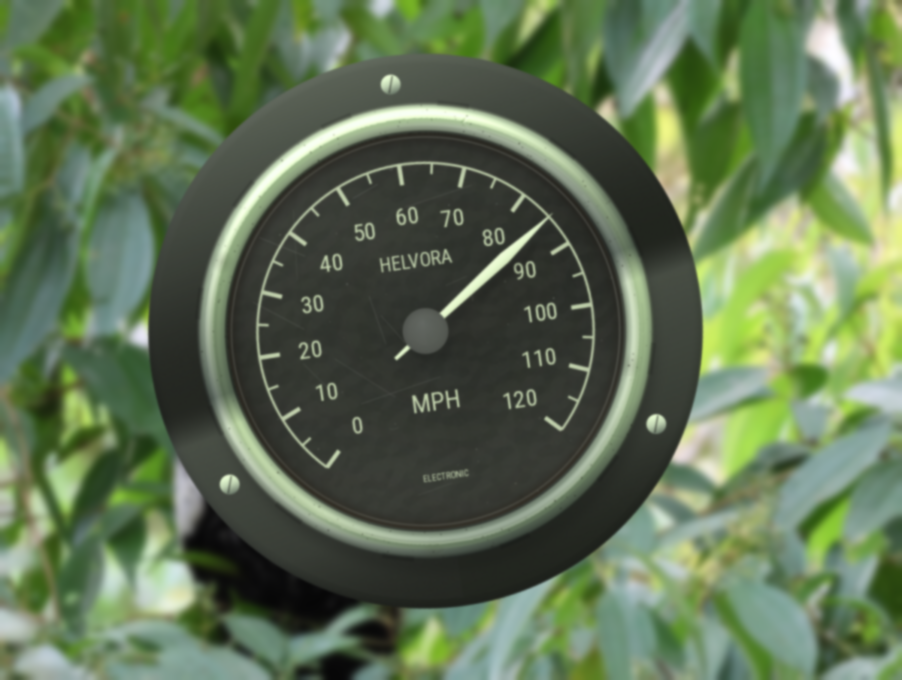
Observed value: 85 mph
